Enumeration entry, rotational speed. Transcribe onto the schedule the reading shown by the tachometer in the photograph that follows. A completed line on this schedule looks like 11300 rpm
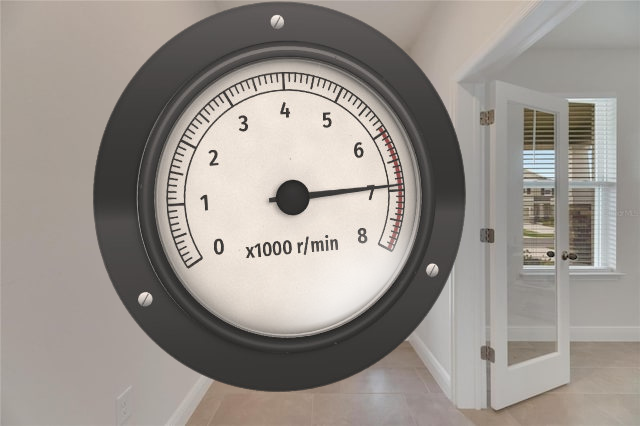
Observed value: 6900 rpm
